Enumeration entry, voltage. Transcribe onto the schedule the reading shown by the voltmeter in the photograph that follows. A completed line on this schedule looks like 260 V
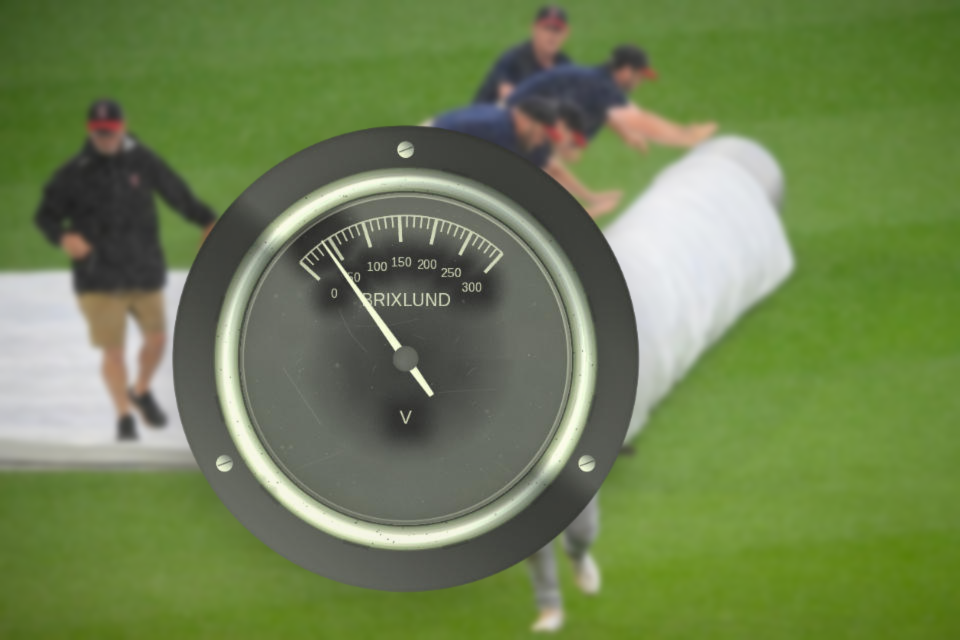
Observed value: 40 V
